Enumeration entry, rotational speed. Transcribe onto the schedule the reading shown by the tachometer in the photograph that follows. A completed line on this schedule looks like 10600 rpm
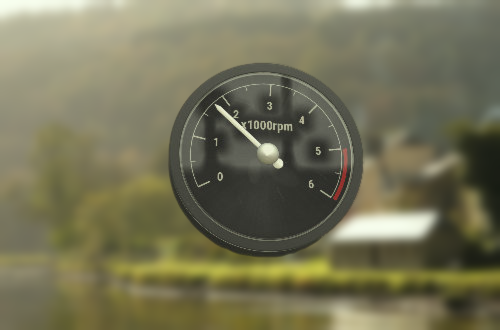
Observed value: 1750 rpm
